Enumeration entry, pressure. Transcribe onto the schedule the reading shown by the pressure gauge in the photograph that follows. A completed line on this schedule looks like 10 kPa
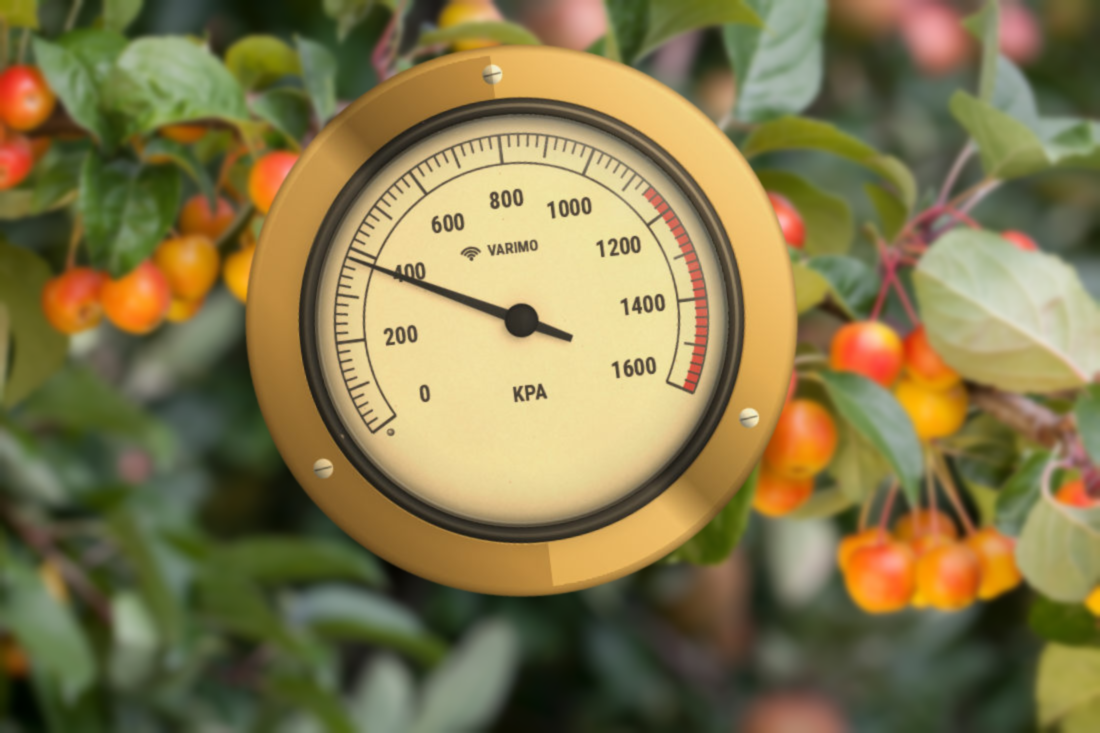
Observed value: 380 kPa
